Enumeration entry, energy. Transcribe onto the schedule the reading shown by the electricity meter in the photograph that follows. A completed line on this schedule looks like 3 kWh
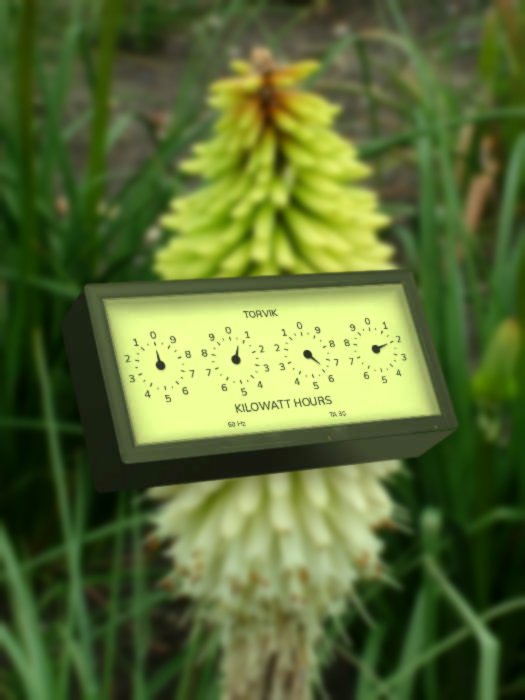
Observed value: 62 kWh
